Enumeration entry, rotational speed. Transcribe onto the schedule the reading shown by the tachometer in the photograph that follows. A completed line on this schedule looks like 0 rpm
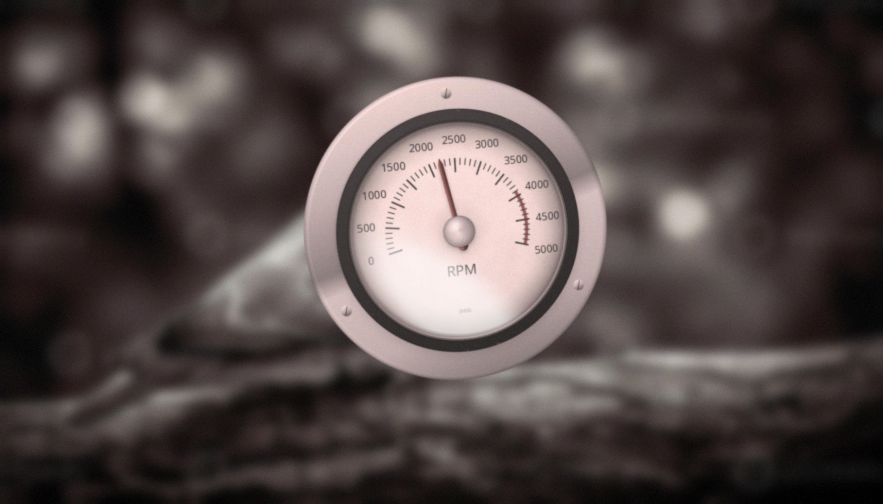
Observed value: 2200 rpm
